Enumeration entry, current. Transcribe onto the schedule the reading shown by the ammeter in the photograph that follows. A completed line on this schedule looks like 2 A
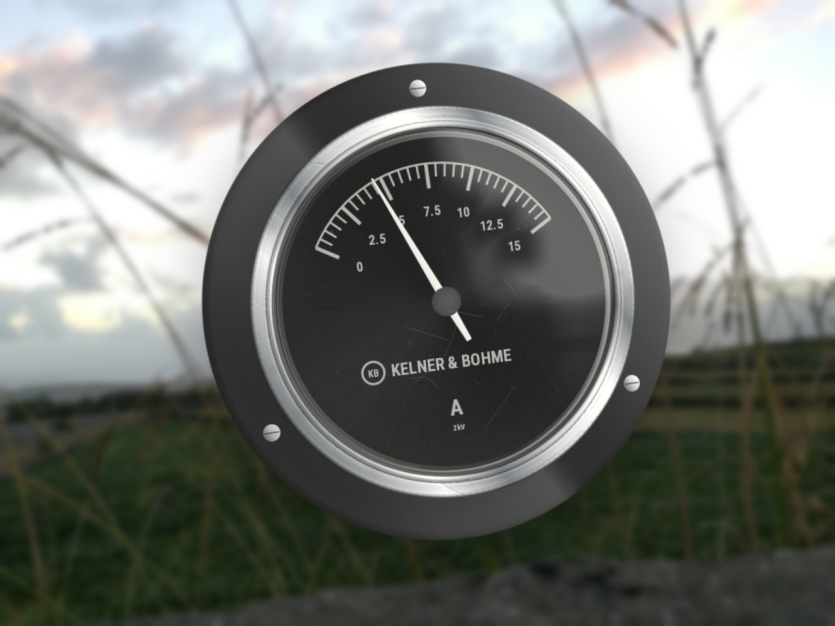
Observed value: 4.5 A
